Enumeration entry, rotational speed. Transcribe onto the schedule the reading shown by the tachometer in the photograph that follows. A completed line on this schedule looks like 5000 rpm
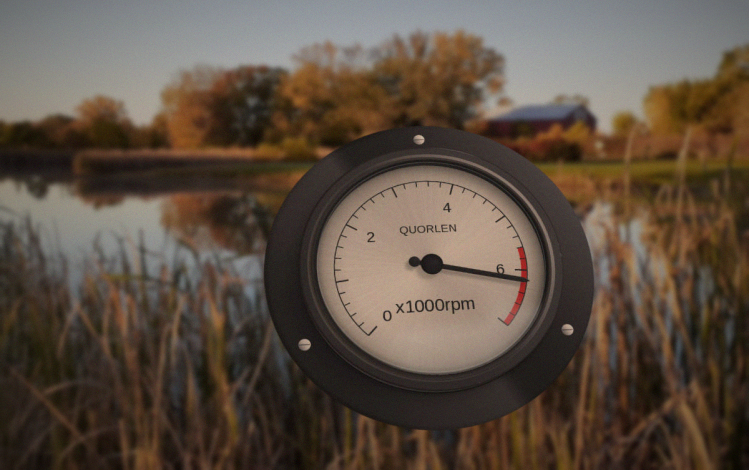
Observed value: 6200 rpm
